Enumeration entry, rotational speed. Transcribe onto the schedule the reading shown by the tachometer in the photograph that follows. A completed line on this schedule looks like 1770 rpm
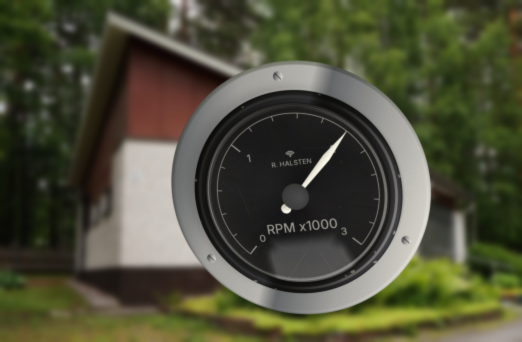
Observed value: 2000 rpm
